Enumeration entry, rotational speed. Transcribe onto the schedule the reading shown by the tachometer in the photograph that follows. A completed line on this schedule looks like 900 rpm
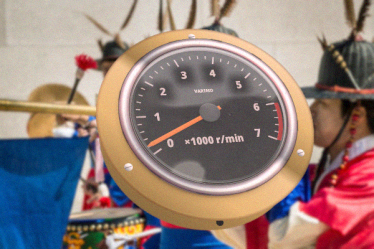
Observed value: 200 rpm
